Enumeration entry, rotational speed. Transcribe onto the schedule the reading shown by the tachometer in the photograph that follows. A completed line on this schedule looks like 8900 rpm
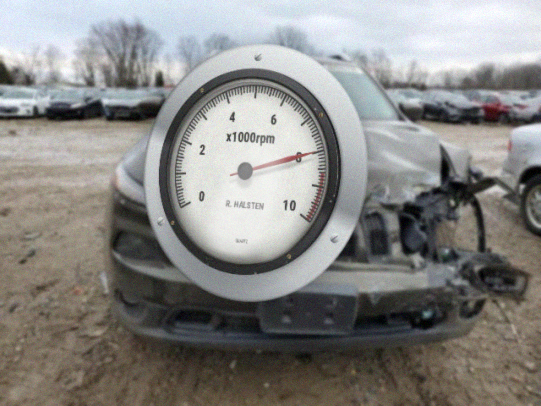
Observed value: 8000 rpm
